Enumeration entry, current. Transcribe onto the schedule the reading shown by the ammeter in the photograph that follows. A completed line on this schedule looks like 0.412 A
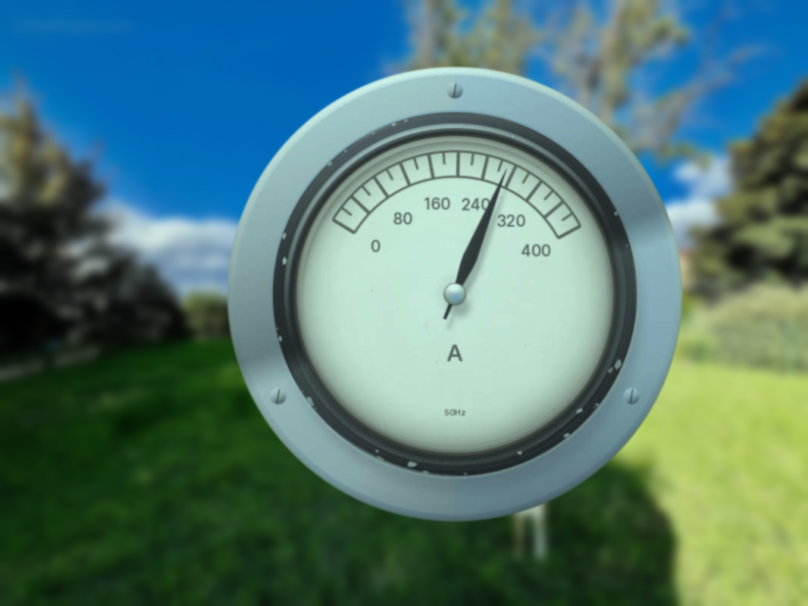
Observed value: 270 A
